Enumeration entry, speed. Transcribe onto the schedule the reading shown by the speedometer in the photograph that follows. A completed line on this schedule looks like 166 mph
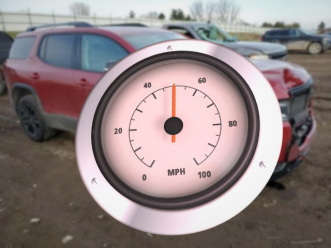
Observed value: 50 mph
